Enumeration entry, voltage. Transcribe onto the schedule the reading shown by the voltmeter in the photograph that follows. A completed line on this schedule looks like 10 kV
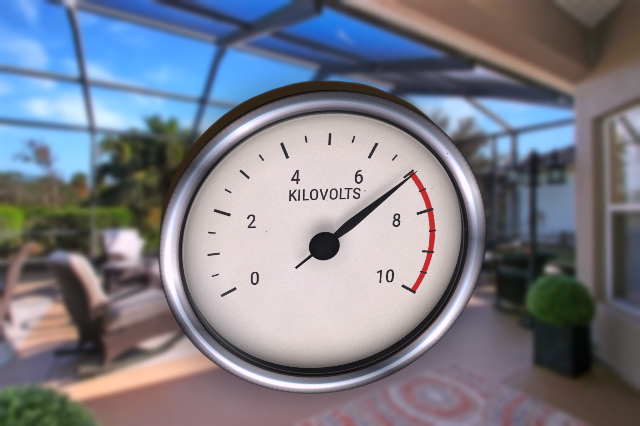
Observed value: 7 kV
